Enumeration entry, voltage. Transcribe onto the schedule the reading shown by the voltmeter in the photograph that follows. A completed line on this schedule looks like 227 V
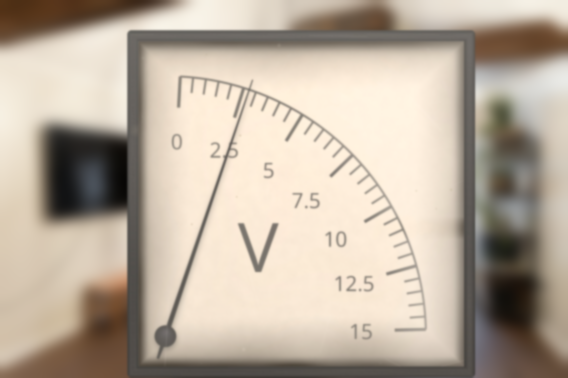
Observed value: 2.75 V
